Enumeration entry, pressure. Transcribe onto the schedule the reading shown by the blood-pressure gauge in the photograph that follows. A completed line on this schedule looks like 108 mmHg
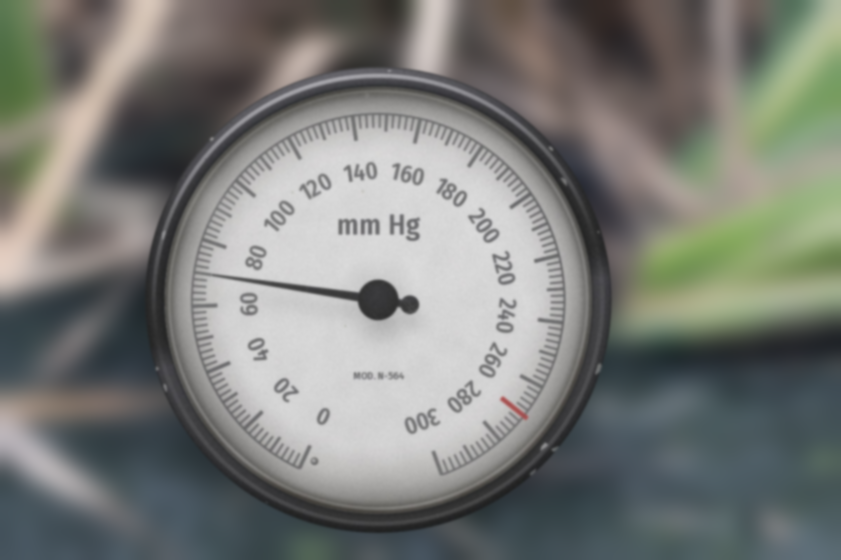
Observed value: 70 mmHg
